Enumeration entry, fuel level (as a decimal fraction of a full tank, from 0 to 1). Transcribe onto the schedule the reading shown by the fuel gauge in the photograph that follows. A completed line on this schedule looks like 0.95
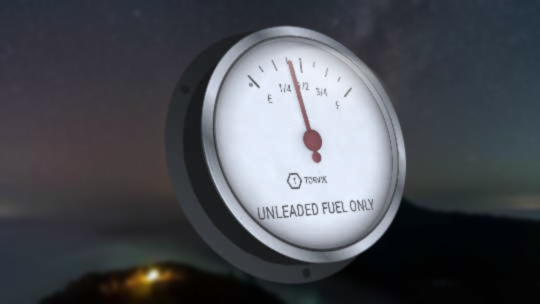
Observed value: 0.375
